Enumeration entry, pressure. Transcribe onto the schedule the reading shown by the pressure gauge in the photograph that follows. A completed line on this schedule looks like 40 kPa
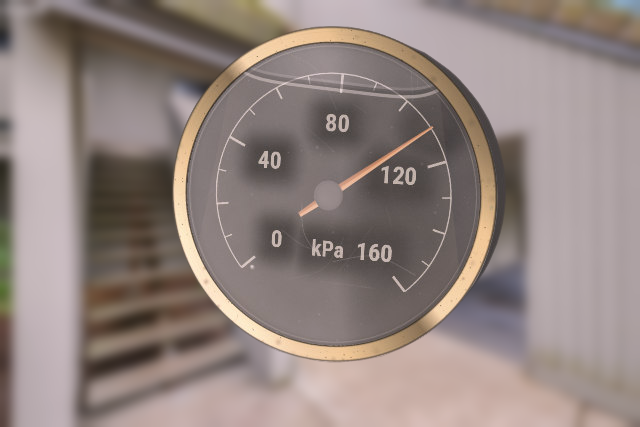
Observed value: 110 kPa
